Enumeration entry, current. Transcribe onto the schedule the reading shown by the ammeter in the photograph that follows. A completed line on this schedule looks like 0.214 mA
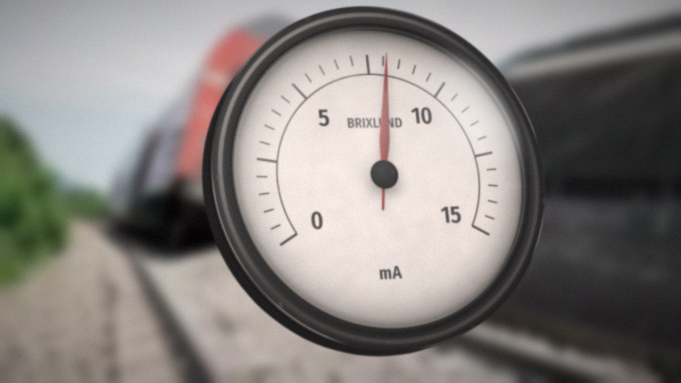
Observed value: 8 mA
